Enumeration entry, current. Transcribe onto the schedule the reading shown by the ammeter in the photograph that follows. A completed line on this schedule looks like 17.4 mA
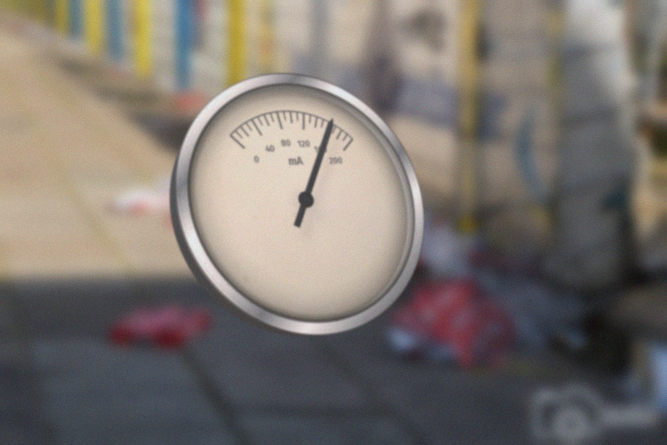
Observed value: 160 mA
